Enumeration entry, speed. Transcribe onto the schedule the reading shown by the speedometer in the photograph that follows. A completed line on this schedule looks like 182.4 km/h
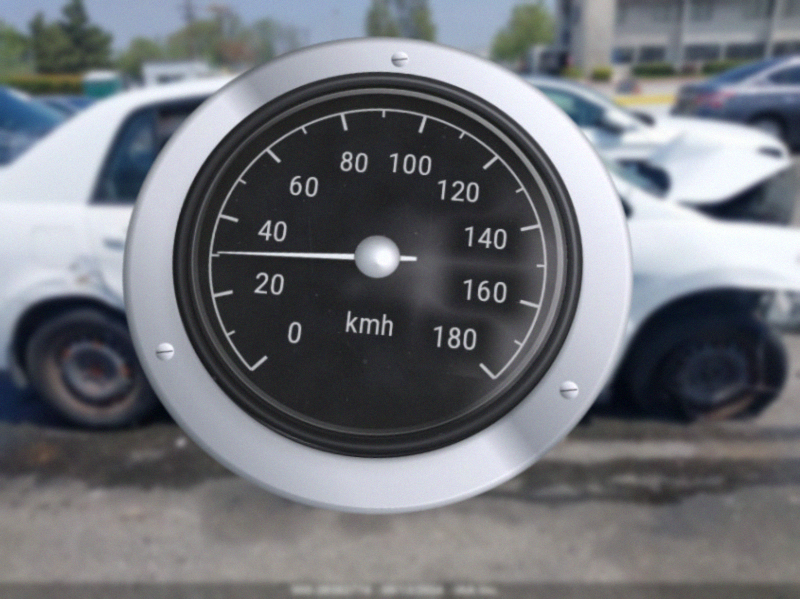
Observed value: 30 km/h
